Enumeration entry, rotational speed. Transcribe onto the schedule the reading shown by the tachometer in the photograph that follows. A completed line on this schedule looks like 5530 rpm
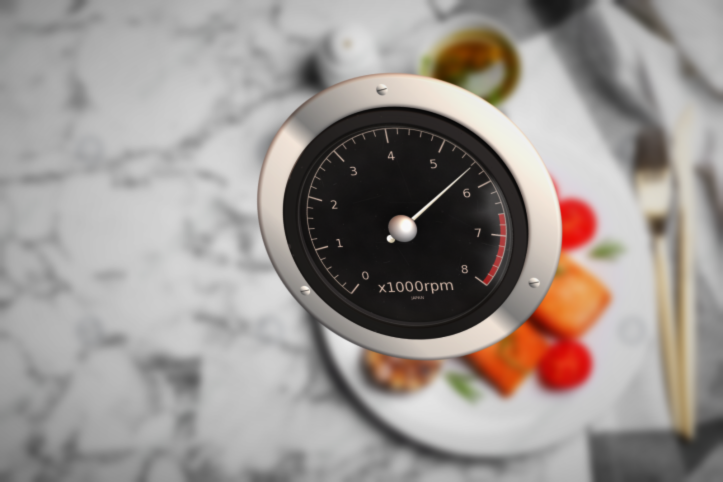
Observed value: 5600 rpm
